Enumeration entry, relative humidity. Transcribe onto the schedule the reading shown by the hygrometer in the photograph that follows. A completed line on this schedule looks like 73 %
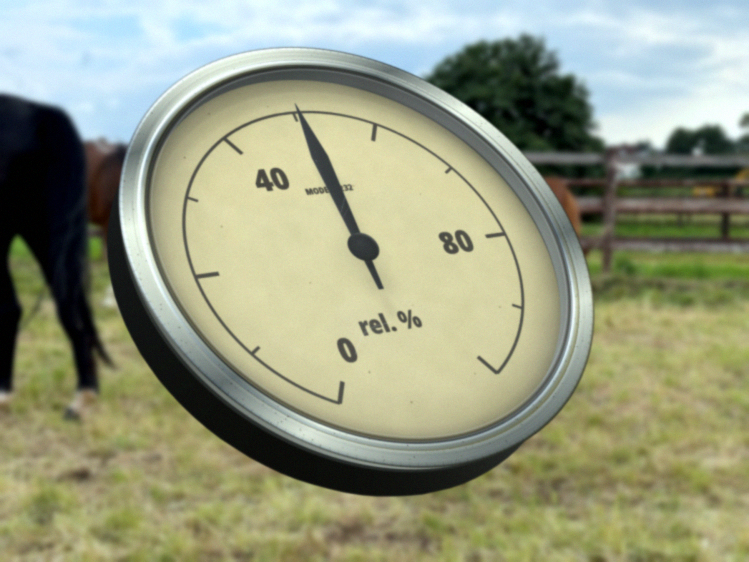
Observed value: 50 %
